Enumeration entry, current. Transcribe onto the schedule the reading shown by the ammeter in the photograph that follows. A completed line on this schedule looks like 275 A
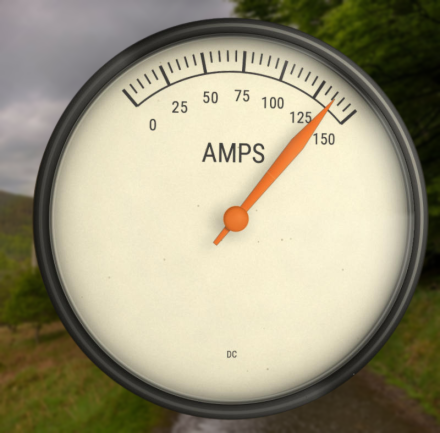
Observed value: 135 A
